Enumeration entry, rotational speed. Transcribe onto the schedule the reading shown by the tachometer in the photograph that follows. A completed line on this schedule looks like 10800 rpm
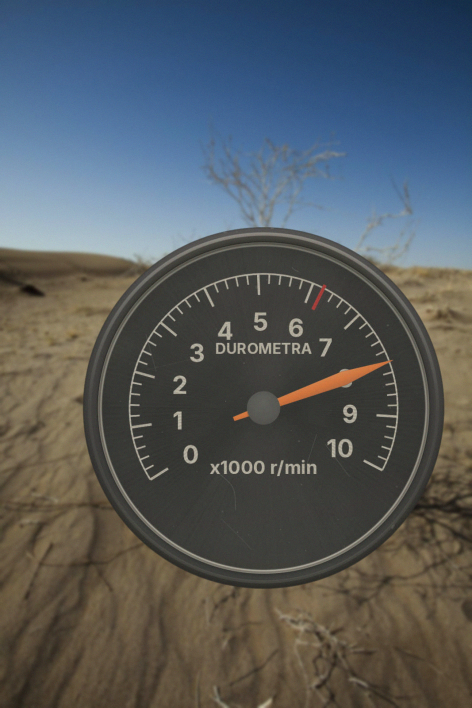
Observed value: 8000 rpm
